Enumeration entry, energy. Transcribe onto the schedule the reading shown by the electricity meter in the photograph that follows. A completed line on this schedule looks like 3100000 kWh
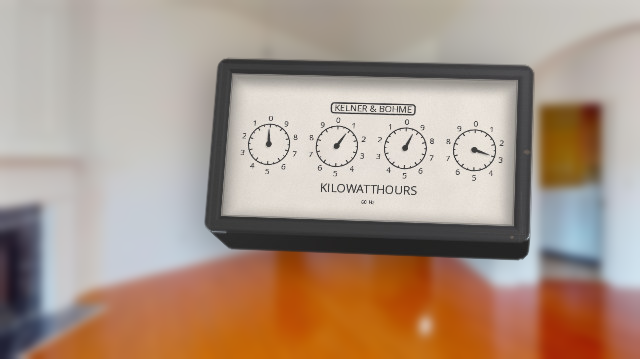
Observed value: 93 kWh
